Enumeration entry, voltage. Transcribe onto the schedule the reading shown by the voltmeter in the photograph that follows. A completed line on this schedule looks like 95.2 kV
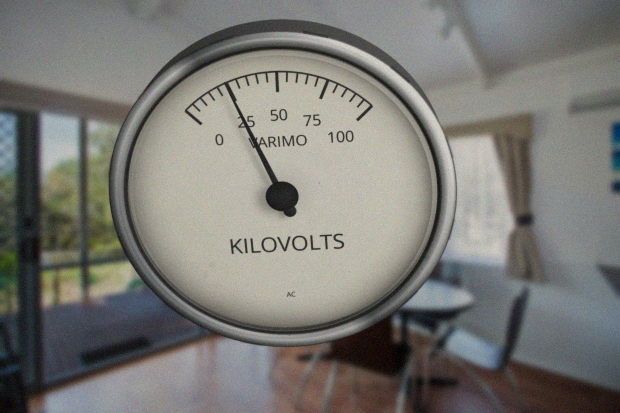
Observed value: 25 kV
